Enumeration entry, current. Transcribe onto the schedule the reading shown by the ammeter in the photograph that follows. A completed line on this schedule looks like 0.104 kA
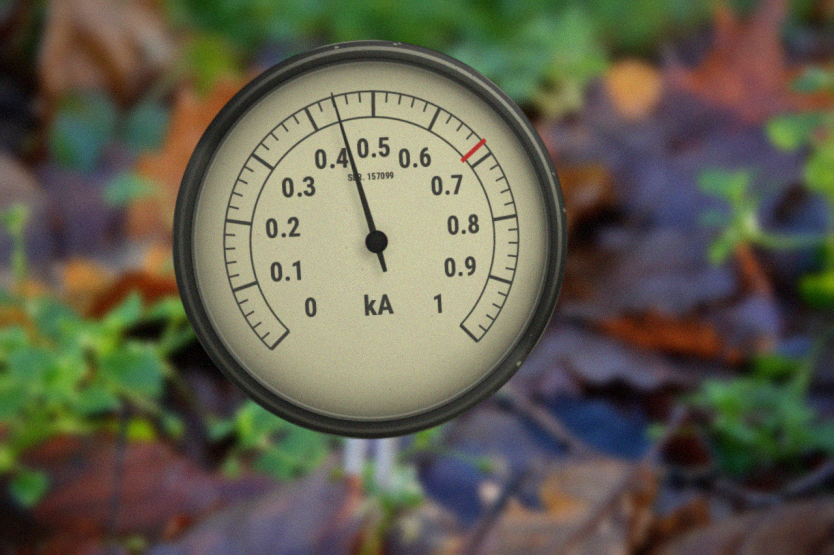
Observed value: 0.44 kA
